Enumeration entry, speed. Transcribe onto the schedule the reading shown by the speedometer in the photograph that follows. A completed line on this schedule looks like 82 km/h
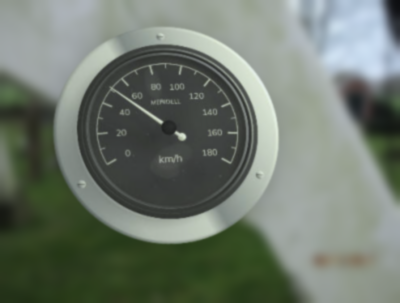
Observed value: 50 km/h
